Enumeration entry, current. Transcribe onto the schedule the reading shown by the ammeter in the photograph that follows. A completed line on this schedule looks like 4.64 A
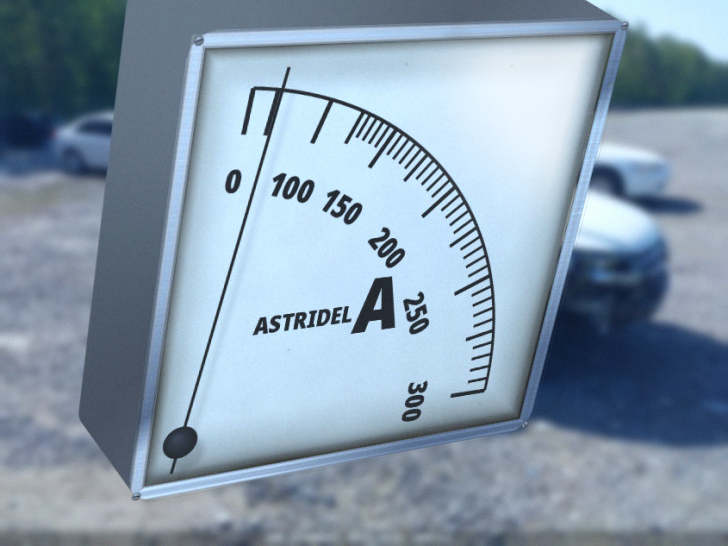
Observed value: 50 A
